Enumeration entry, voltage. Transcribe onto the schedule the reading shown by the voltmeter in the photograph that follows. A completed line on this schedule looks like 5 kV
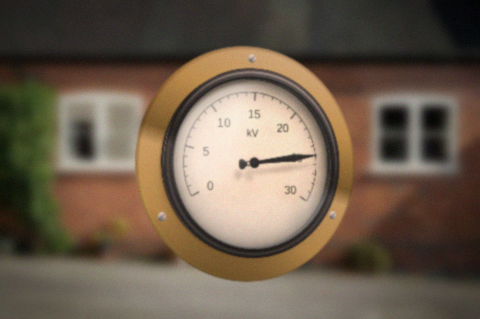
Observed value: 25 kV
